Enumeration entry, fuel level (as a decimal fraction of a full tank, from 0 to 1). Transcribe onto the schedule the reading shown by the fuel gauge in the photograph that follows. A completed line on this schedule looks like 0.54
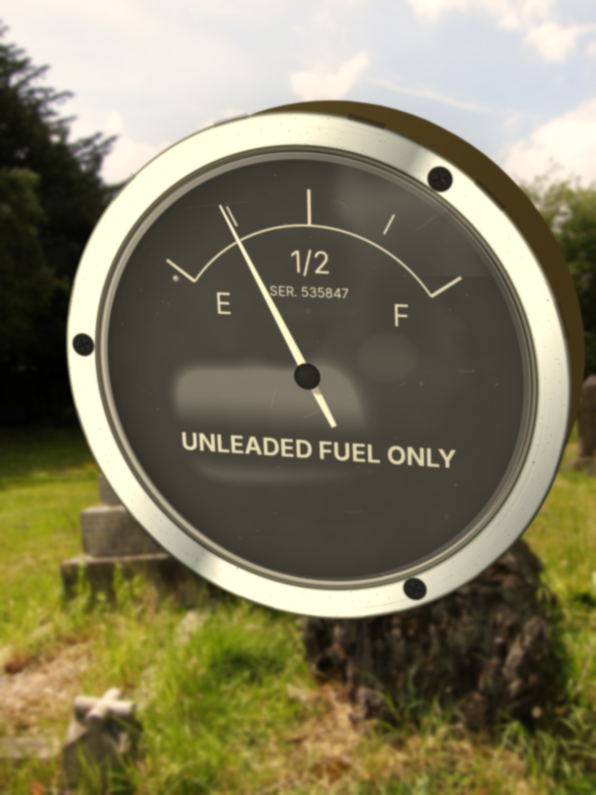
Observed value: 0.25
